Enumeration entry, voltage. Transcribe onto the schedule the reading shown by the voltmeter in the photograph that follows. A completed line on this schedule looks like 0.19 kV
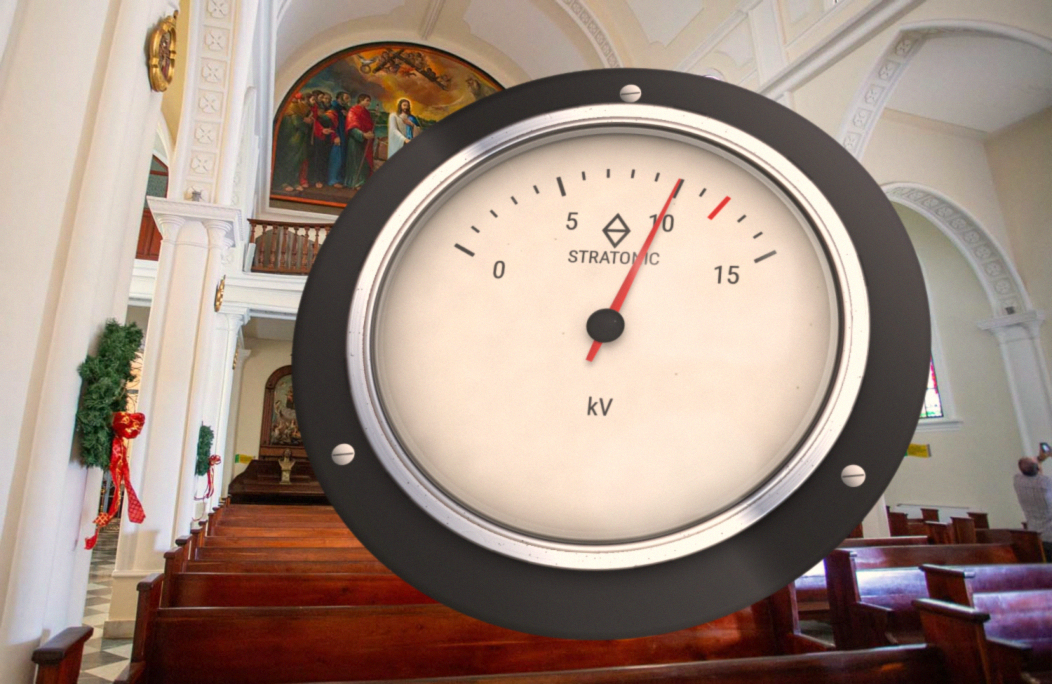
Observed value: 10 kV
